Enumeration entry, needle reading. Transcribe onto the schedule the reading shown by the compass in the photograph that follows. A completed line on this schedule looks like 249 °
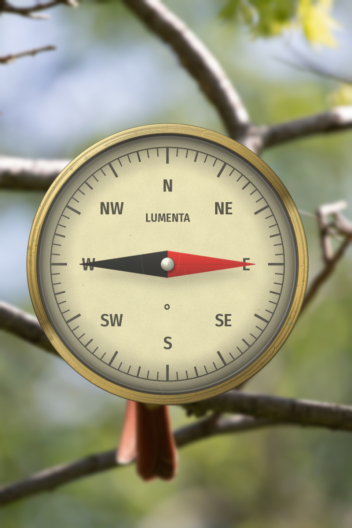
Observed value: 90 °
